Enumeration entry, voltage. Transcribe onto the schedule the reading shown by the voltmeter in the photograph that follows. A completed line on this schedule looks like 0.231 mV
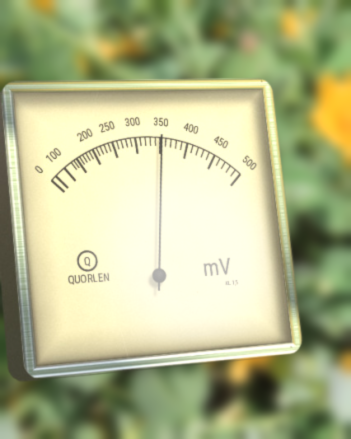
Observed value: 350 mV
